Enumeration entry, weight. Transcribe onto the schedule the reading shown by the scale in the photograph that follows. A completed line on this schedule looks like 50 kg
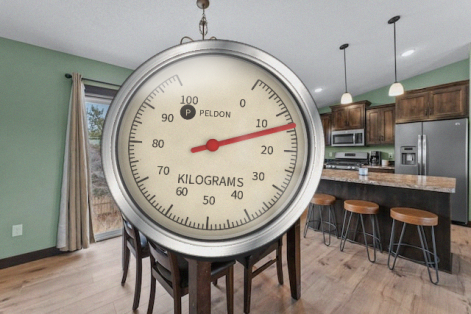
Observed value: 14 kg
